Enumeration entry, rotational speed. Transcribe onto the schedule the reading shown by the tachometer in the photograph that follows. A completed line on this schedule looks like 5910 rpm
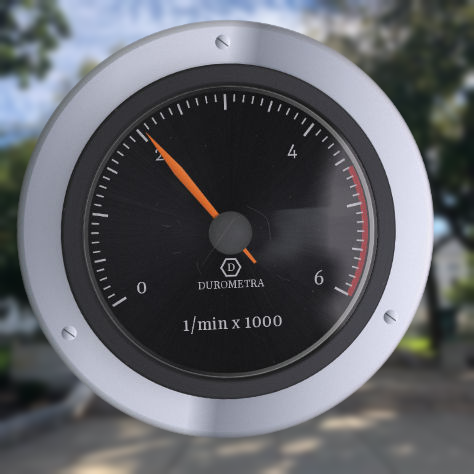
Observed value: 2050 rpm
